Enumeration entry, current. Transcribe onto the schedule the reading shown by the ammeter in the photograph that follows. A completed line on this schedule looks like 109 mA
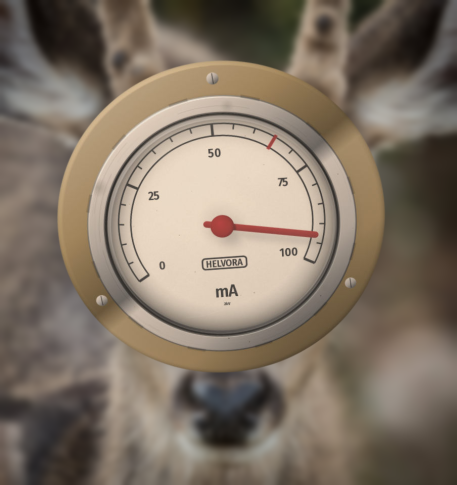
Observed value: 92.5 mA
